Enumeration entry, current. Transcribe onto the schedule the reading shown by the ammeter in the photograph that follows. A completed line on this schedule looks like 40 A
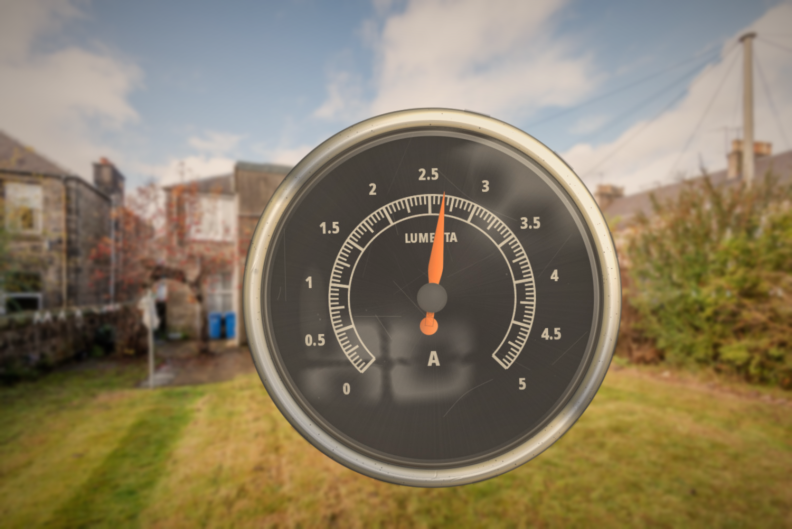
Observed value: 2.65 A
